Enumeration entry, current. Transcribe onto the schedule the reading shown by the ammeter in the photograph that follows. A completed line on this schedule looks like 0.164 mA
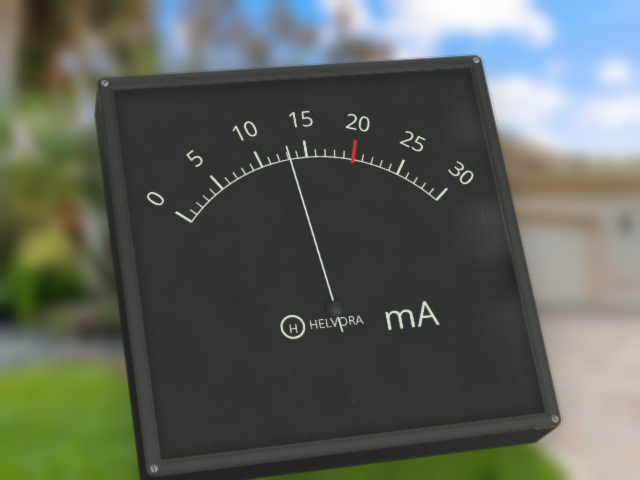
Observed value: 13 mA
